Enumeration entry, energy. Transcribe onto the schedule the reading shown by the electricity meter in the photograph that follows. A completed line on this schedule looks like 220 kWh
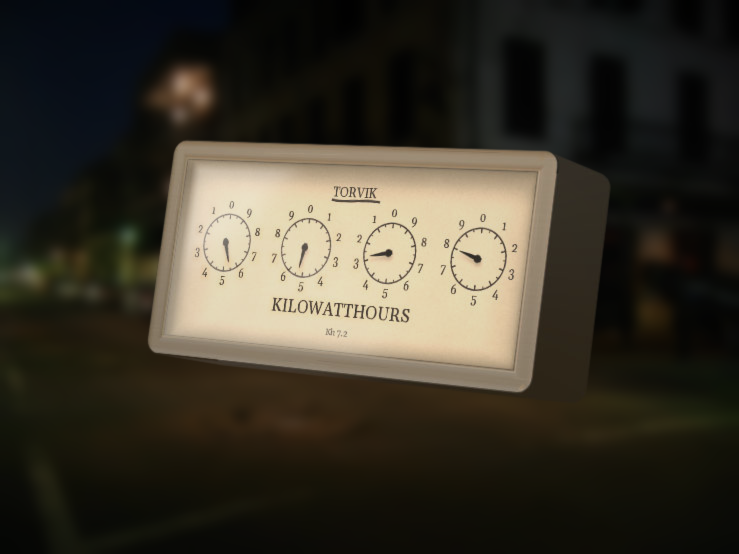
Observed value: 5528 kWh
